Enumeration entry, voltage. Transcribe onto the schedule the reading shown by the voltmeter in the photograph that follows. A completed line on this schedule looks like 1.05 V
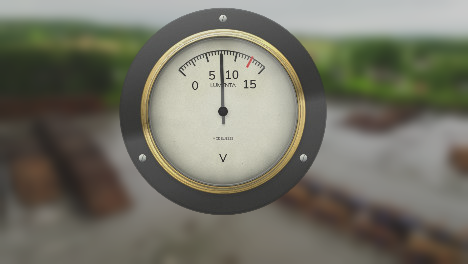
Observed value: 7.5 V
